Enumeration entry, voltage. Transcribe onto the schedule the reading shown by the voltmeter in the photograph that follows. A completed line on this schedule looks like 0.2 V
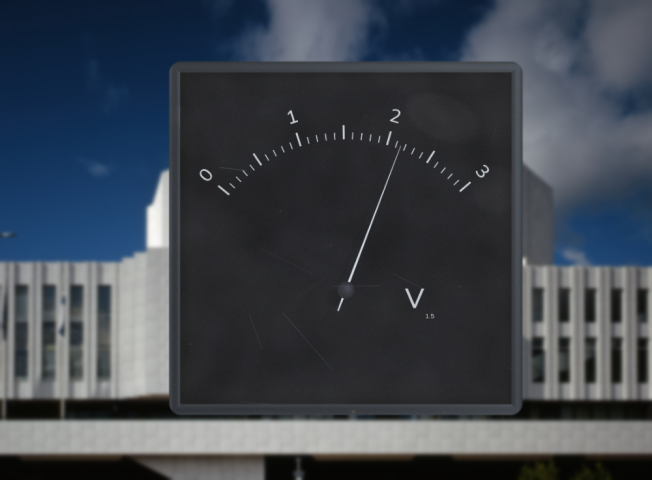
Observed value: 2.15 V
